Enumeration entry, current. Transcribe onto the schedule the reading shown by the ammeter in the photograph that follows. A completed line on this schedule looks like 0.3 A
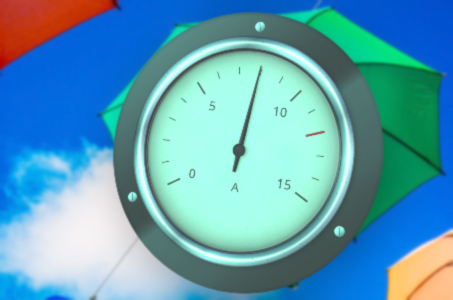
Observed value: 8 A
